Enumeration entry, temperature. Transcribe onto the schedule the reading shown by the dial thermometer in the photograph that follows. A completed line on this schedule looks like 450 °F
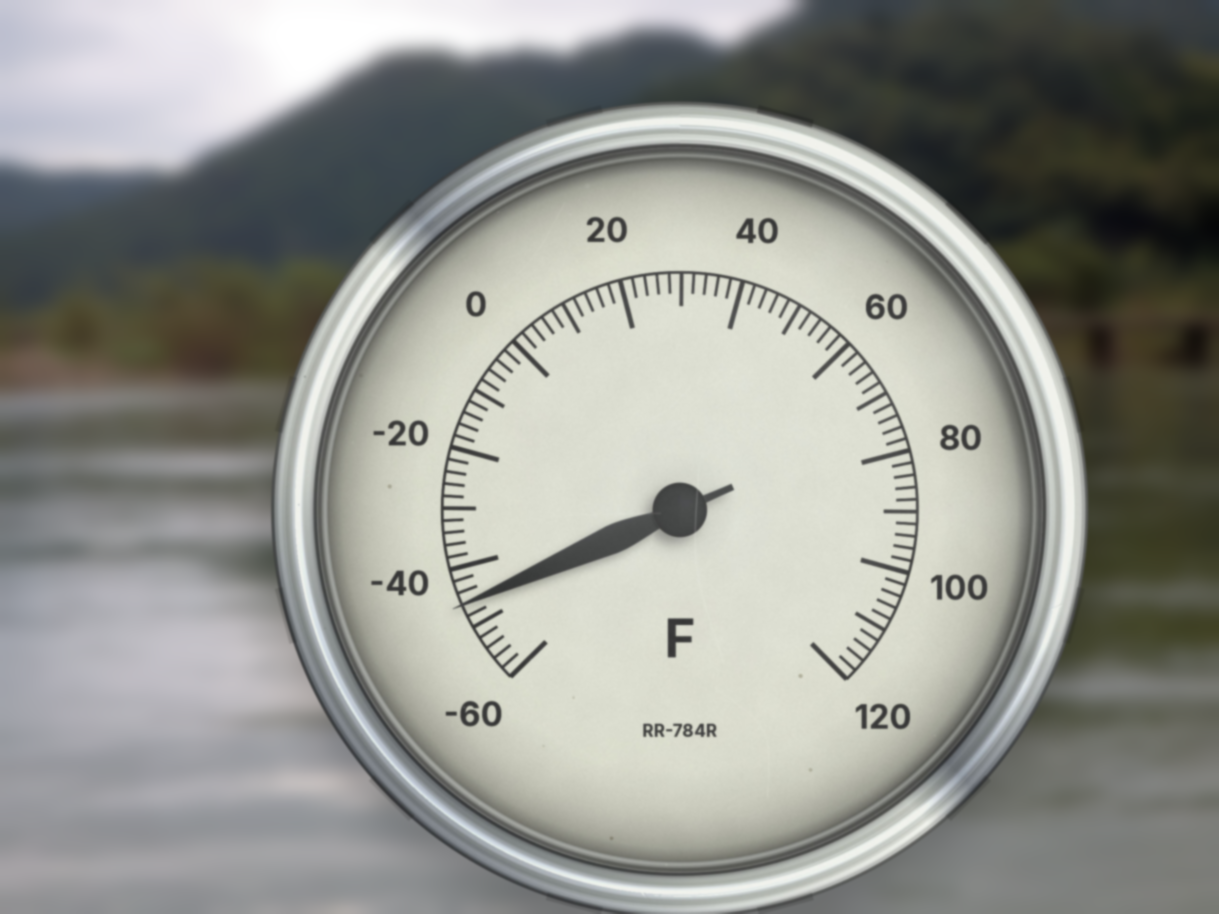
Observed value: -46 °F
